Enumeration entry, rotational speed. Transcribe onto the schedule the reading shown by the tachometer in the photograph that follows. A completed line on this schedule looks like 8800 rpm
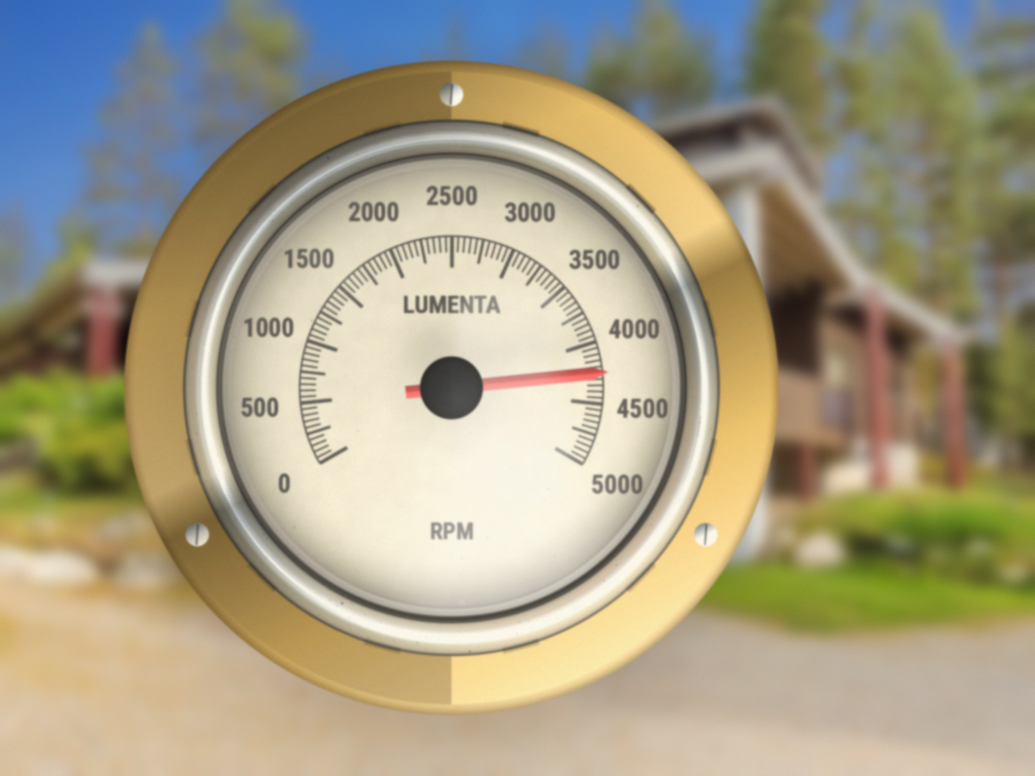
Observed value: 4250 rpm
